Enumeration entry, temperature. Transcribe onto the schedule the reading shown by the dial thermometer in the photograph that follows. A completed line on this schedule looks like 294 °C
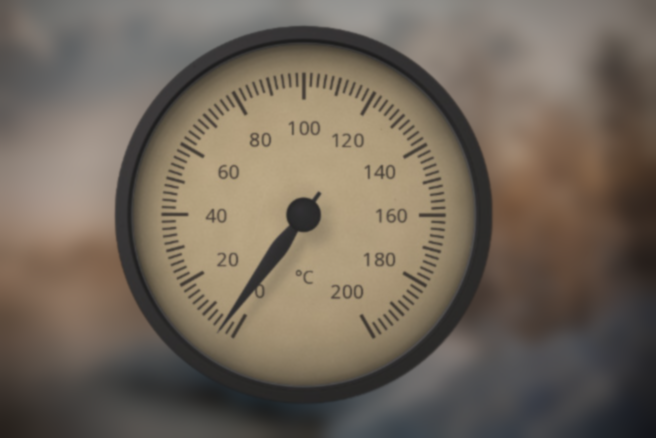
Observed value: 4 °C
